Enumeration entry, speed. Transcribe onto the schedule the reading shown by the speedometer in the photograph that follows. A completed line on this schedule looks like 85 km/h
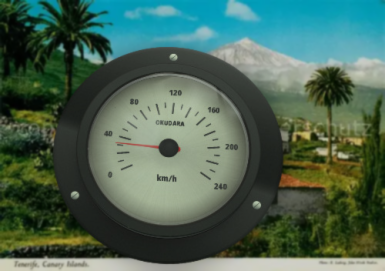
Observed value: 30 km/h
